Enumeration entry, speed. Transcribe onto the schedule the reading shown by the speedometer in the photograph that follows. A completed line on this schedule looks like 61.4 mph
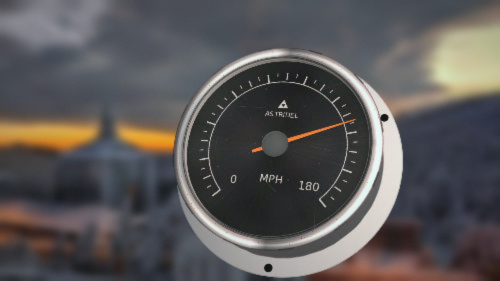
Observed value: 135 mph
